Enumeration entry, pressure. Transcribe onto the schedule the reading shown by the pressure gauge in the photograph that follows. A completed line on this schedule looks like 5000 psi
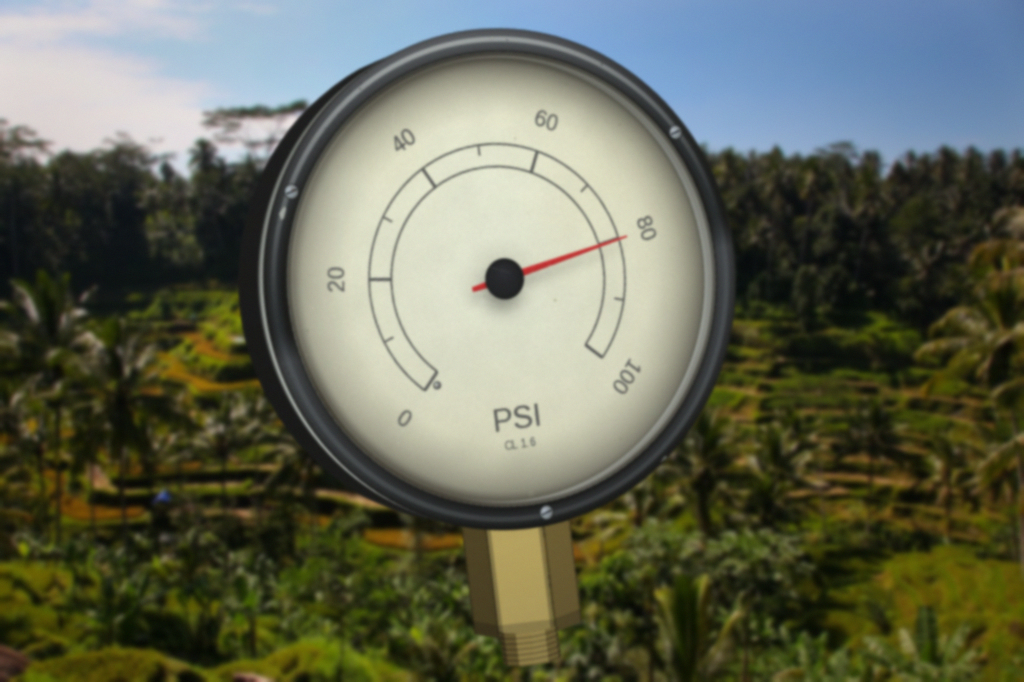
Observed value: 80 psi
